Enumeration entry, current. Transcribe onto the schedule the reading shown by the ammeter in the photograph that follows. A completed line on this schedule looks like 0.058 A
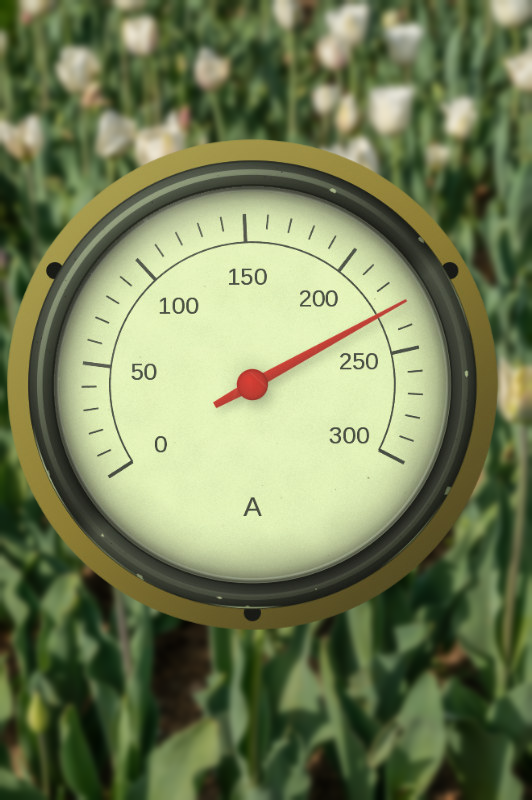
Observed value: 230 A
